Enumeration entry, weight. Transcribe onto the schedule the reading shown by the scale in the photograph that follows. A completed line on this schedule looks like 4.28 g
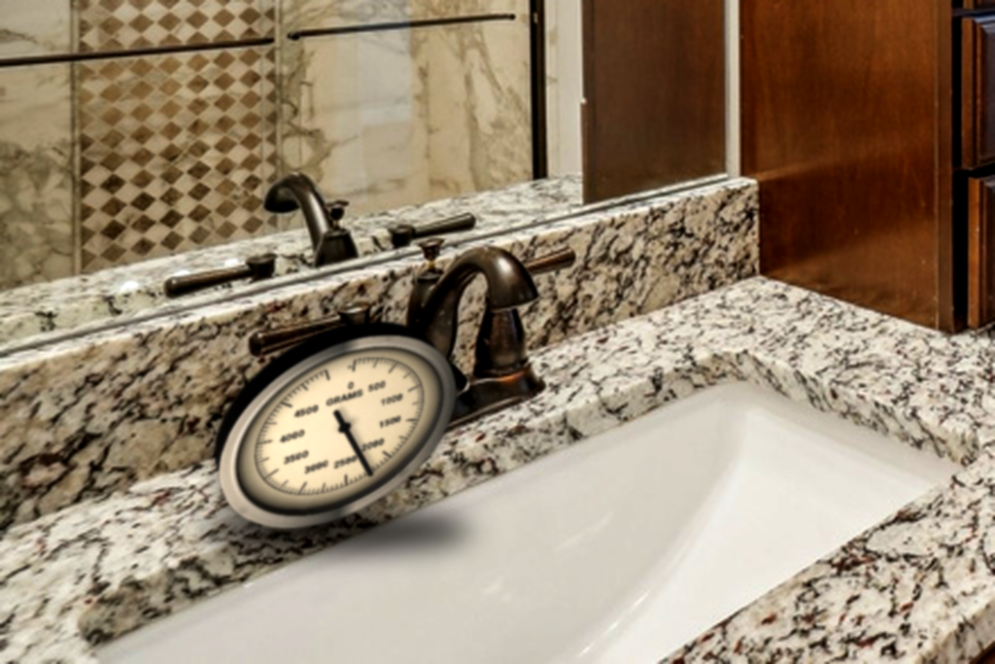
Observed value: 2250 g
